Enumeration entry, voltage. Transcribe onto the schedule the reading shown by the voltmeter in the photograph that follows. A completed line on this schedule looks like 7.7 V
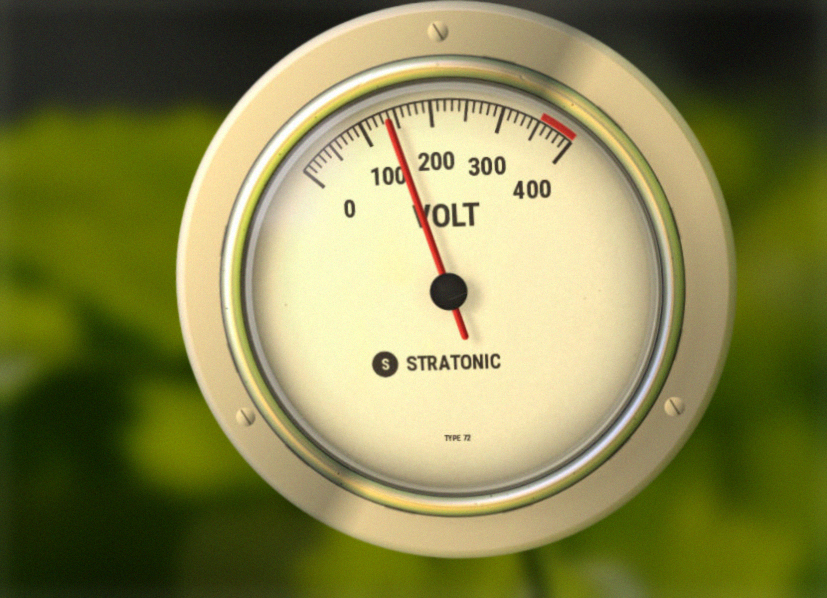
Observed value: 140 V
